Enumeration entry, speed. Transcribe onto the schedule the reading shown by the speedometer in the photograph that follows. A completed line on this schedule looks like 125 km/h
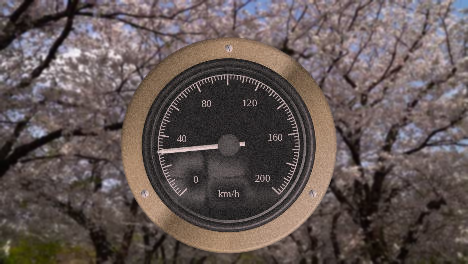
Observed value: 30 km/h
